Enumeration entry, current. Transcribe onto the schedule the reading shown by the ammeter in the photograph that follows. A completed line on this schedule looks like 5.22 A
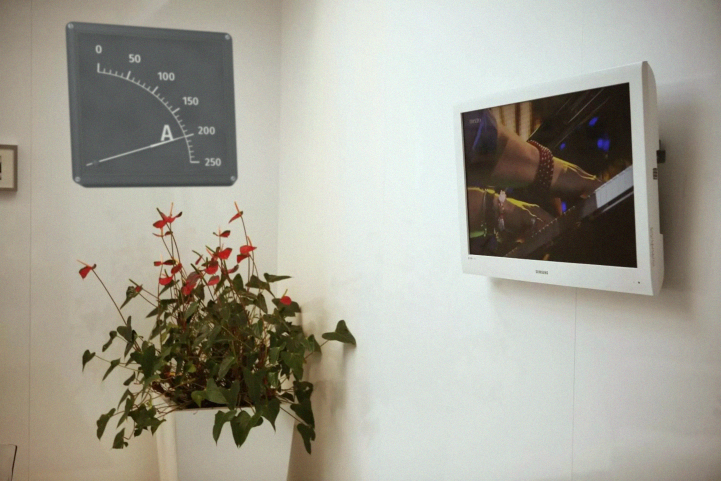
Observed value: 200 A
